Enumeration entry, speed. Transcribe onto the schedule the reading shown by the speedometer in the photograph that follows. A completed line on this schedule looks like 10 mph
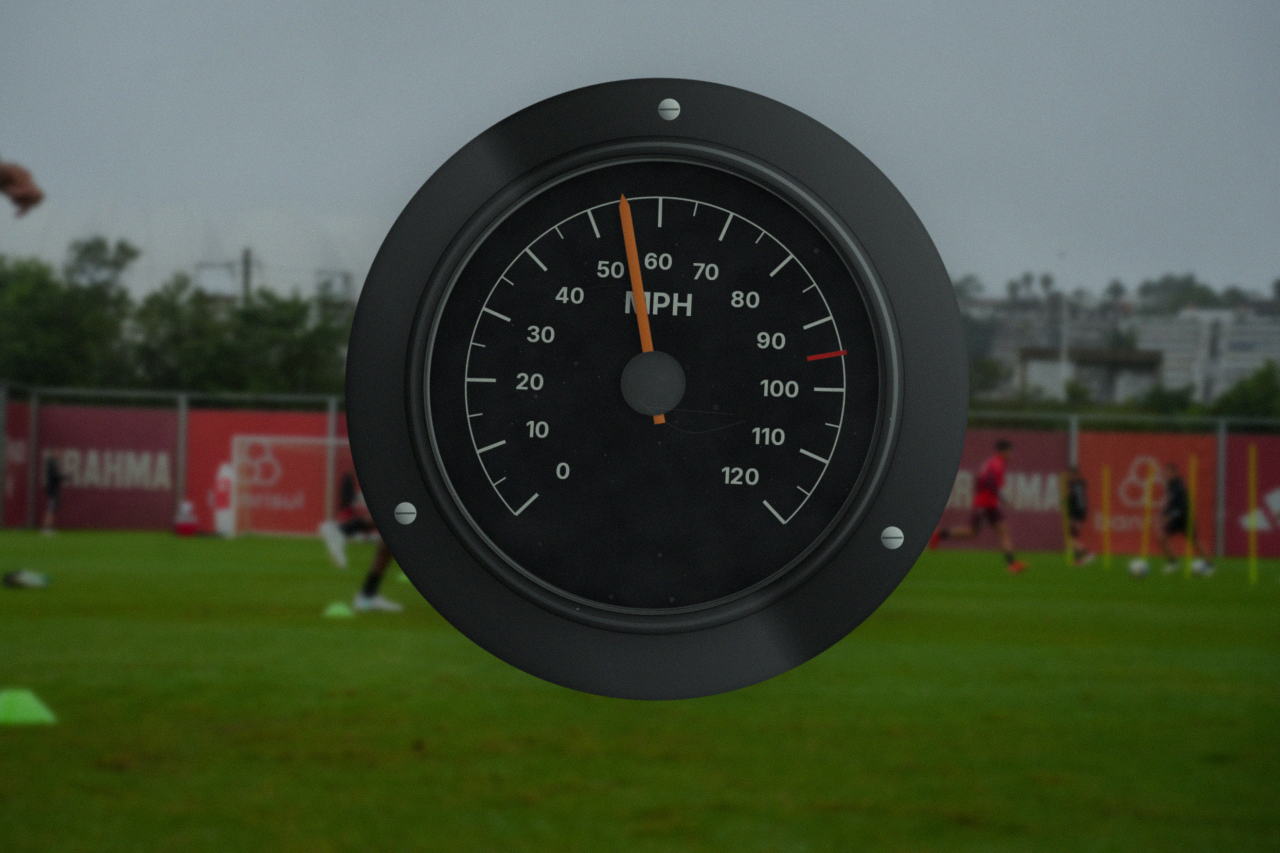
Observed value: 55 mph
